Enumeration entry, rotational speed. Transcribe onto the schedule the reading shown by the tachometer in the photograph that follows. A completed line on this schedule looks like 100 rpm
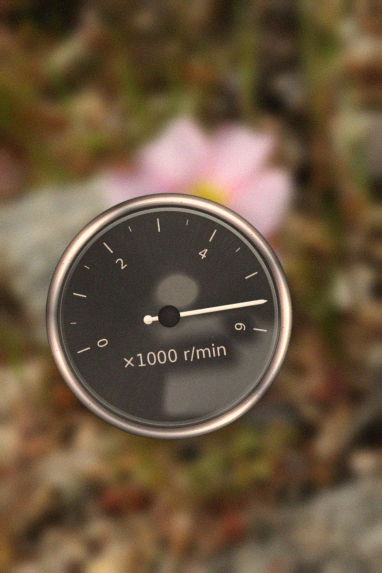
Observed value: 5500 rpm
